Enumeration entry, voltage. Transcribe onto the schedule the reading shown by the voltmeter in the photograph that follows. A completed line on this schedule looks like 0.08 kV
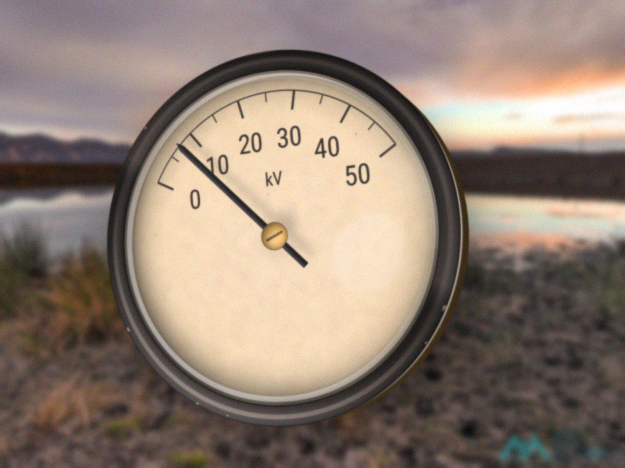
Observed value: 7.5 kV
